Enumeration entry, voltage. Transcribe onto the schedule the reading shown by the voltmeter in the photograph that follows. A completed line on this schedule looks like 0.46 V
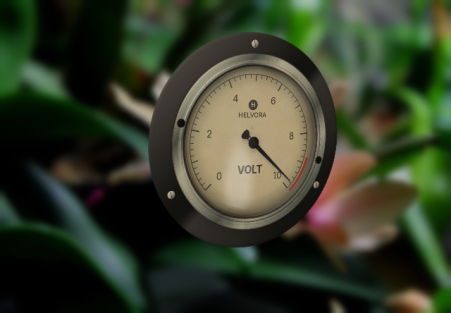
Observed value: 9.8 V
